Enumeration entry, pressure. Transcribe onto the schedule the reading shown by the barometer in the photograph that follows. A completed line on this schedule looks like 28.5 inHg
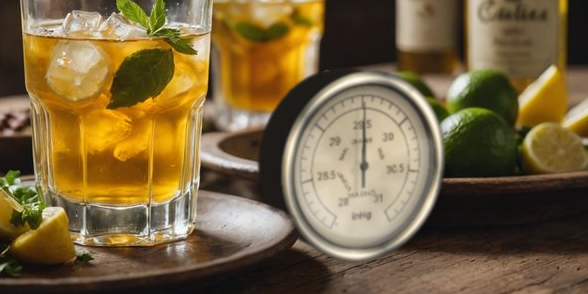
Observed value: 29.5 inHg
